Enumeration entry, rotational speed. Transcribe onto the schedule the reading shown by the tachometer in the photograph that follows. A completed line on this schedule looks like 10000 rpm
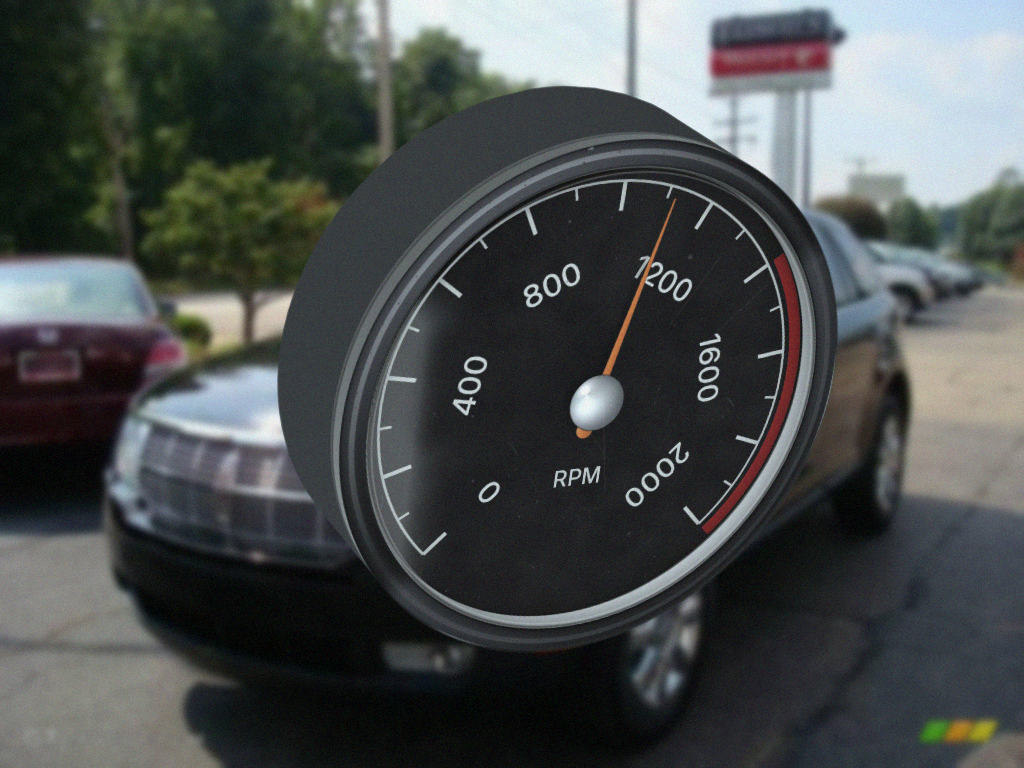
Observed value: 1100 rpm
